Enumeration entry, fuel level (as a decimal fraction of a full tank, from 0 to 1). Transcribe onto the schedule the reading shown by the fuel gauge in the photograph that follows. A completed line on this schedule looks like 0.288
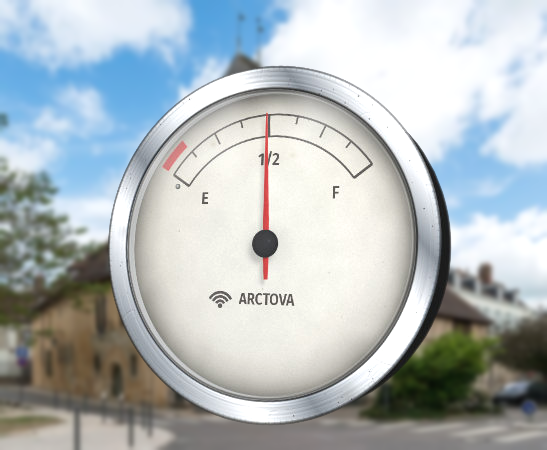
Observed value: 0.5
